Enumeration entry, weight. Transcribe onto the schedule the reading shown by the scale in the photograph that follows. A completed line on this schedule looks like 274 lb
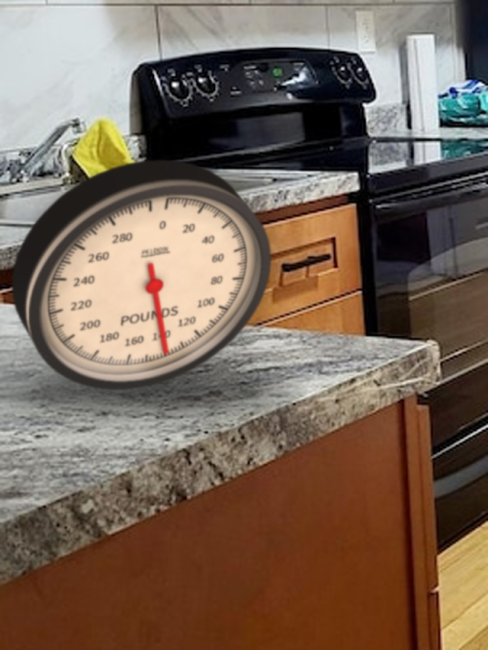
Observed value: 140 lb
